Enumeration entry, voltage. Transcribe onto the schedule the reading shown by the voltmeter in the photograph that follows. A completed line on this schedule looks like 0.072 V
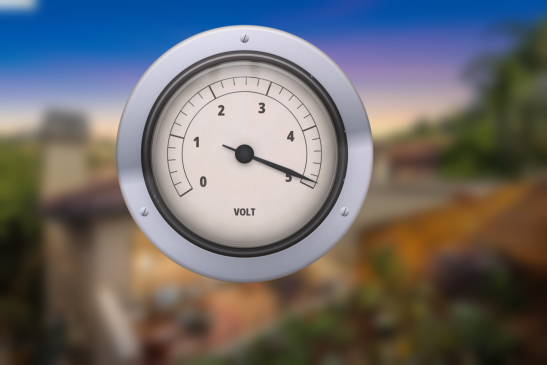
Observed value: 4.9 V
